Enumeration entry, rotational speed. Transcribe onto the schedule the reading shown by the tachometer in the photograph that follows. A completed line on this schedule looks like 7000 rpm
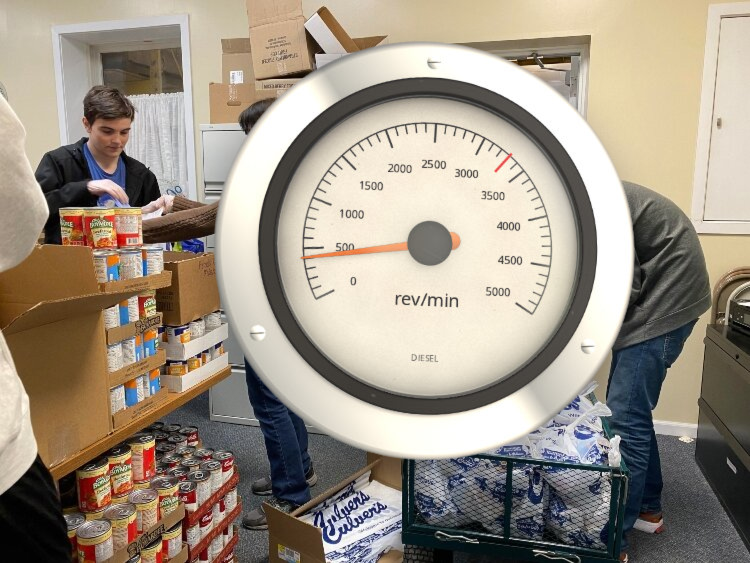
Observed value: 400 rpm
